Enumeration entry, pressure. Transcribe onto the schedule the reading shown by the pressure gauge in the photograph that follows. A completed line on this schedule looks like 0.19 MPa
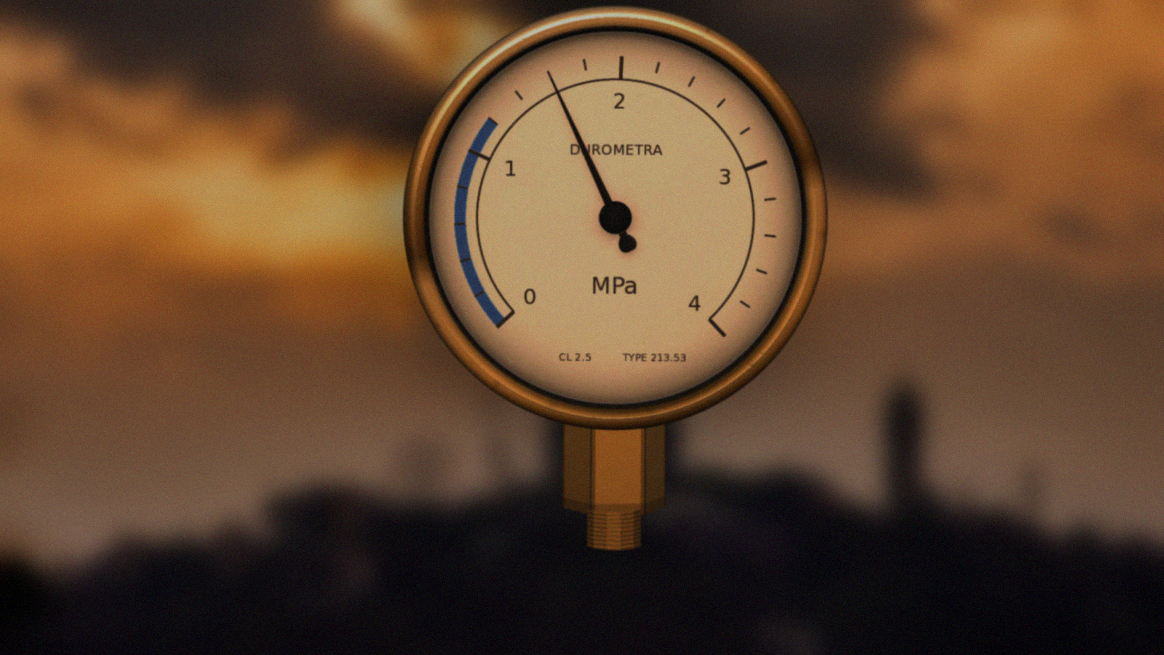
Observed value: 1.6 MPa
